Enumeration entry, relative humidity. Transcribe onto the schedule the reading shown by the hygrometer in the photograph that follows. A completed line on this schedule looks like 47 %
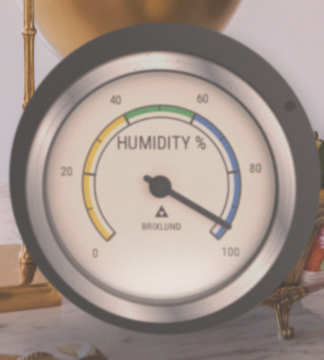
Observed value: 95 %
